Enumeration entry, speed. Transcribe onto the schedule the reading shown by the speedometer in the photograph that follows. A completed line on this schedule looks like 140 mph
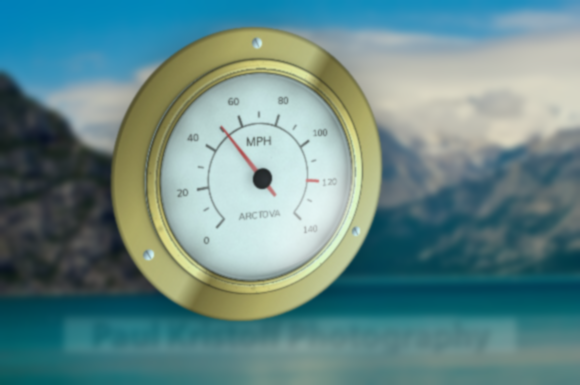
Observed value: 50 mph
